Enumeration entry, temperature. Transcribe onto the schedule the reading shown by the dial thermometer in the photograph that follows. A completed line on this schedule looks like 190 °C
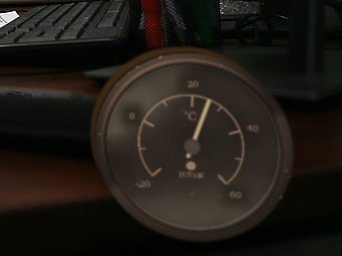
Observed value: 25 °C
